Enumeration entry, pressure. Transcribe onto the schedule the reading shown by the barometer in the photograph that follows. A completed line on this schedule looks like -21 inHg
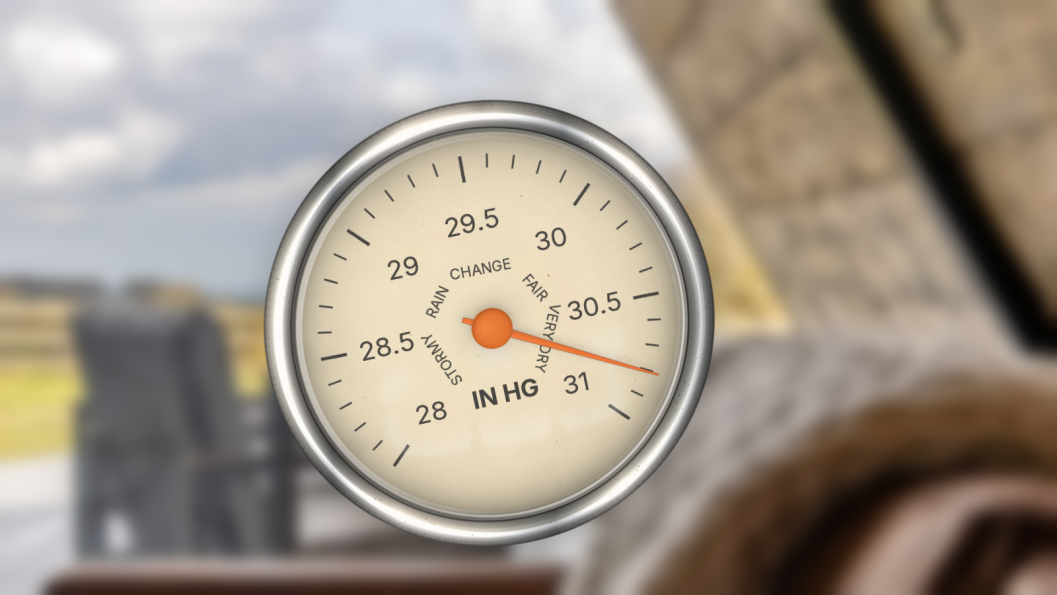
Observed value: 30.8 inHg
